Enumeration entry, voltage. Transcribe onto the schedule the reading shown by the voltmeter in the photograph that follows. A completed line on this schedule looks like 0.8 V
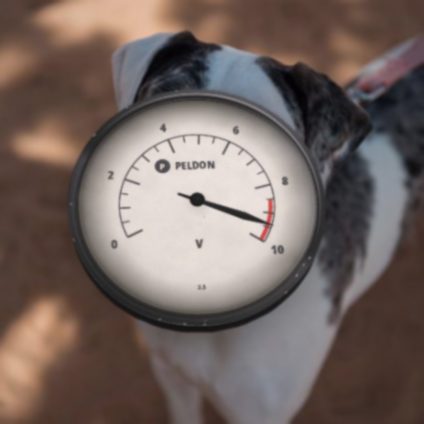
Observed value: 9.5 V
